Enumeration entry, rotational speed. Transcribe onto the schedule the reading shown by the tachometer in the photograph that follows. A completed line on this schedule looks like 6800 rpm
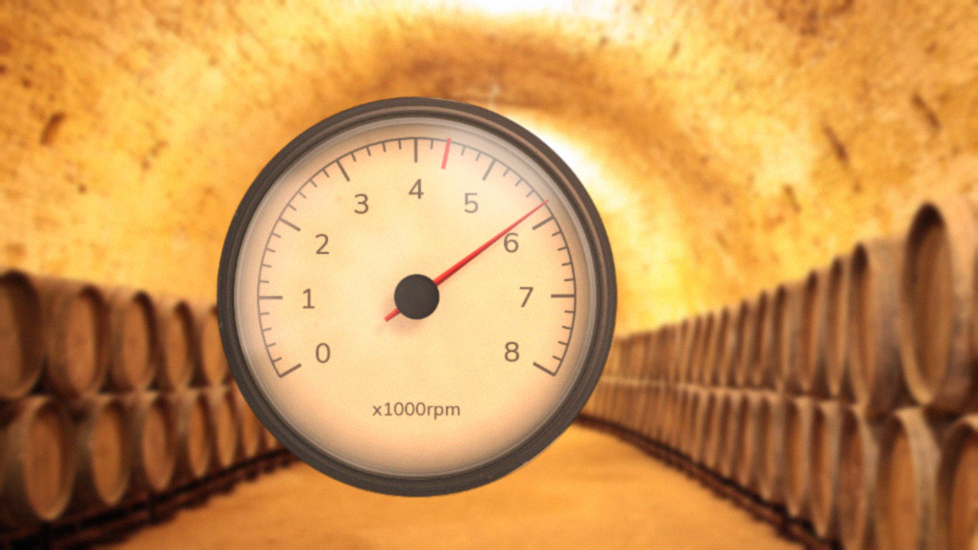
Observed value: 5800 rpm
